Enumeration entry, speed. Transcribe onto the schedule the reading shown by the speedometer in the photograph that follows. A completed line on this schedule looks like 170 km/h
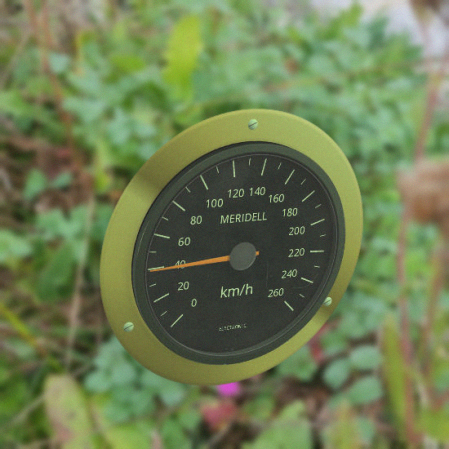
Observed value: 40 km/h
